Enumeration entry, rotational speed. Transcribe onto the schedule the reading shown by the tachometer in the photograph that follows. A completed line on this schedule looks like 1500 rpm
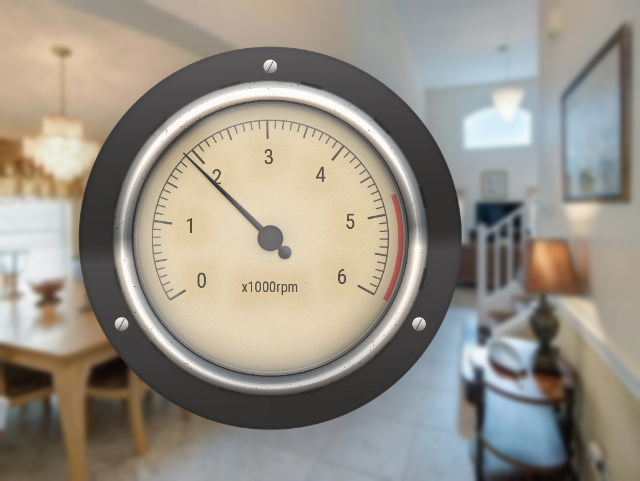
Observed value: 1900 rpm
